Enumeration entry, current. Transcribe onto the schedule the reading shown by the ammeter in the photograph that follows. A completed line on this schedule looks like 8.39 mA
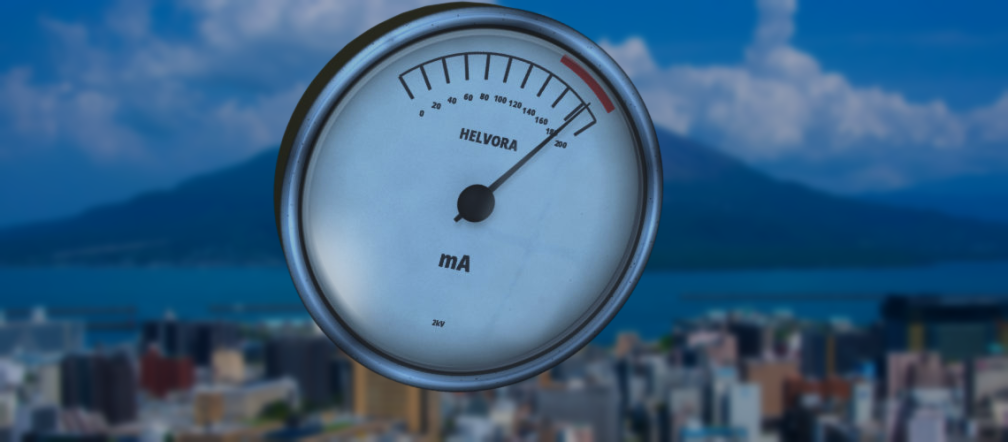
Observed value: 180 mA
